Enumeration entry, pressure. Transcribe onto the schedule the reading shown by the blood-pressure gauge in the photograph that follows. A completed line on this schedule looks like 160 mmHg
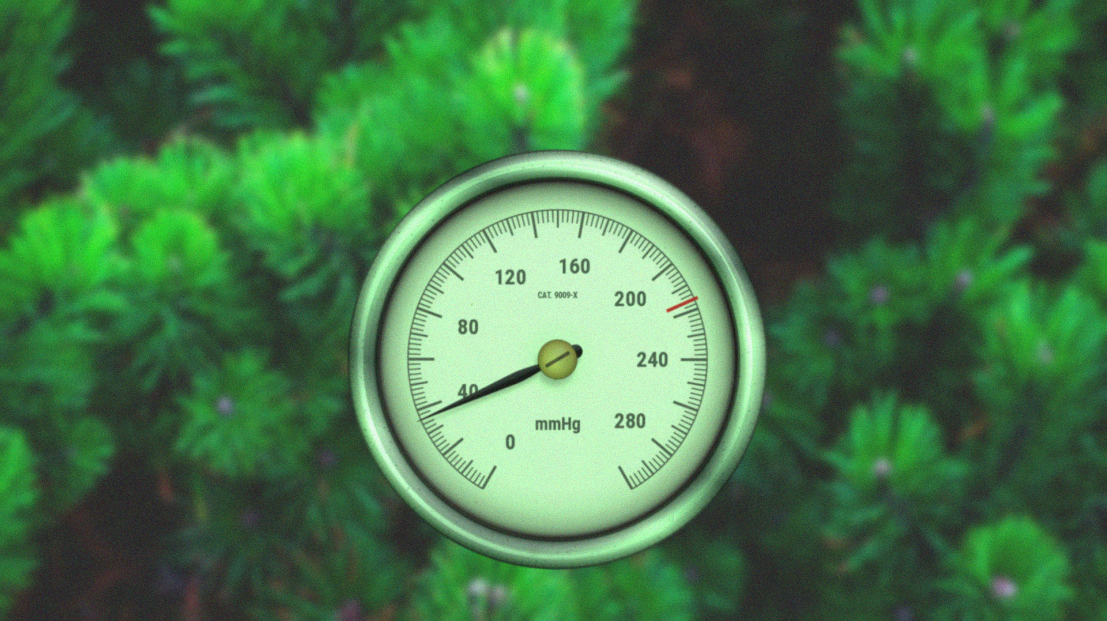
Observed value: 36 mmHg
